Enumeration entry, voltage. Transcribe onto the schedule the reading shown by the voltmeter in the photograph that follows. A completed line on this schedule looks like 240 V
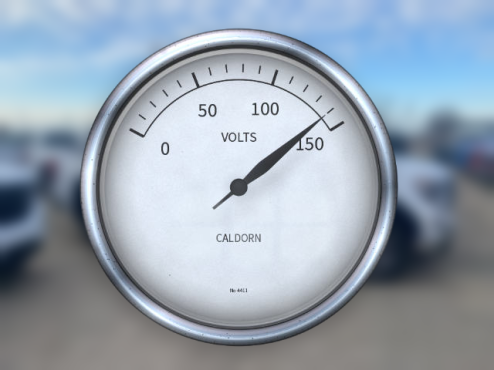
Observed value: 140 V
